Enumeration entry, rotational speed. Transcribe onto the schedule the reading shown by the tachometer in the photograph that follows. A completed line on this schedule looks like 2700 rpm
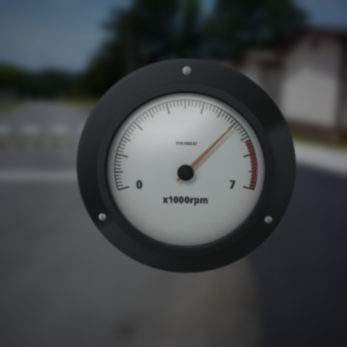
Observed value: 5000 rpm
